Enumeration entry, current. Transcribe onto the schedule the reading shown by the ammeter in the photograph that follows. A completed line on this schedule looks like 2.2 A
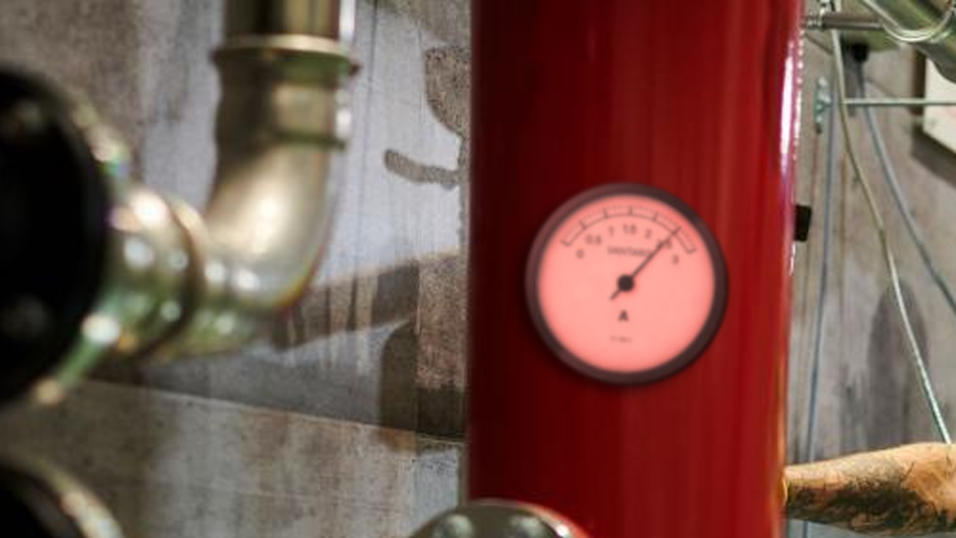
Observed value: 2.5 A
